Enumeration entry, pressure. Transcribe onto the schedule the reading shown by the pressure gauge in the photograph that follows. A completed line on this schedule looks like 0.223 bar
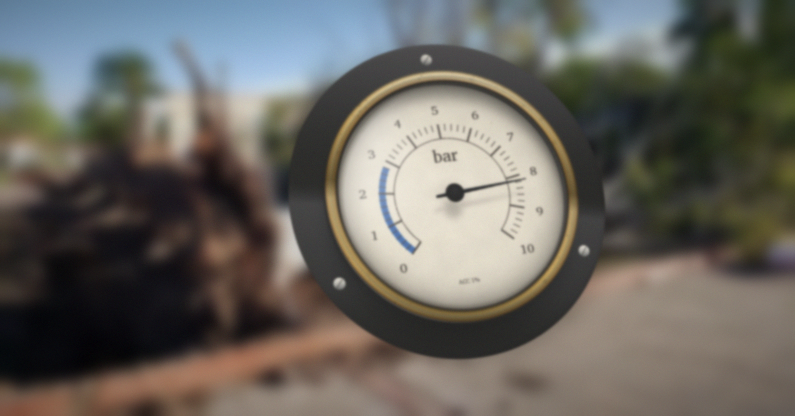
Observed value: 8.2 bar
